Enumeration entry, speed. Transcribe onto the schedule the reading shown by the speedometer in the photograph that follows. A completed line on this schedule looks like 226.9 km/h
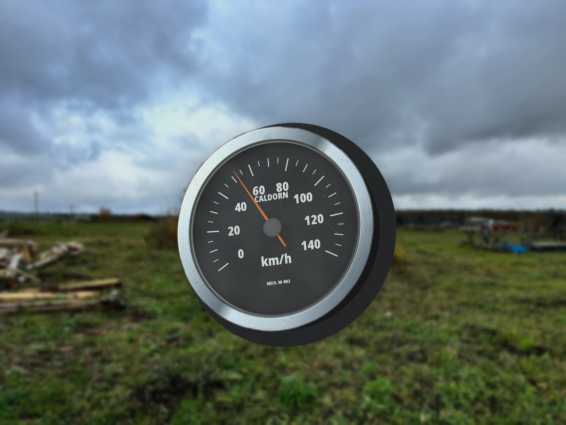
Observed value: 52.5 km/h
